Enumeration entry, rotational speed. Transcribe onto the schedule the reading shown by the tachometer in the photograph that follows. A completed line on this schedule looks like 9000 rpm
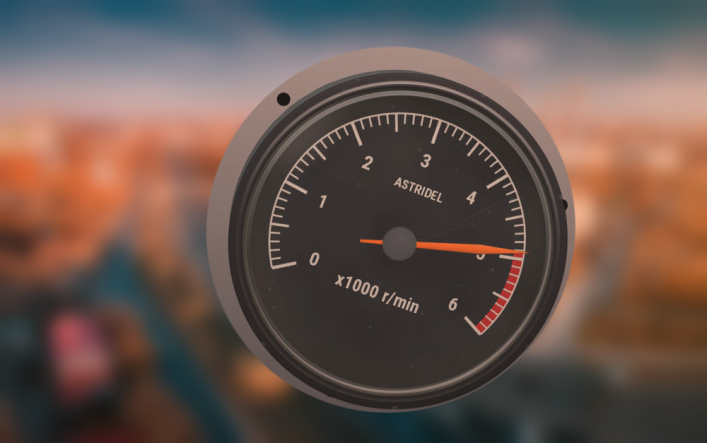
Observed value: 4900 rpm
